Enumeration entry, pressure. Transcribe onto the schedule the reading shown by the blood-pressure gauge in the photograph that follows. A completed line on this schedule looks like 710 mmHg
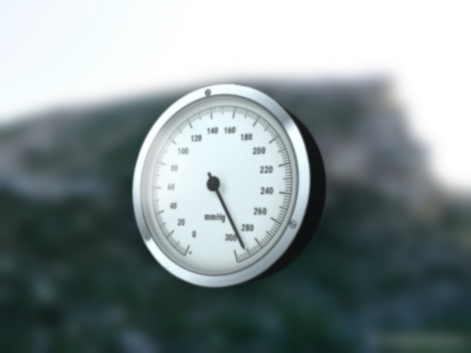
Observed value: 290 mmHg
